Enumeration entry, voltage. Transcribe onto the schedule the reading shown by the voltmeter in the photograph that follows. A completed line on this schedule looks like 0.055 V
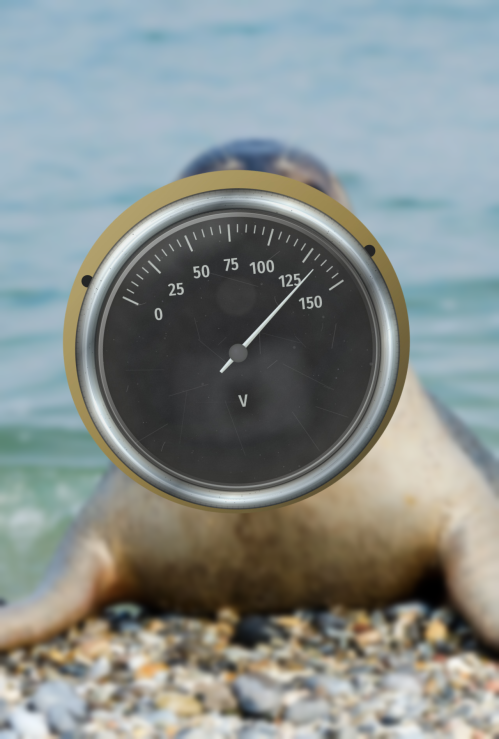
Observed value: 132.5 V
